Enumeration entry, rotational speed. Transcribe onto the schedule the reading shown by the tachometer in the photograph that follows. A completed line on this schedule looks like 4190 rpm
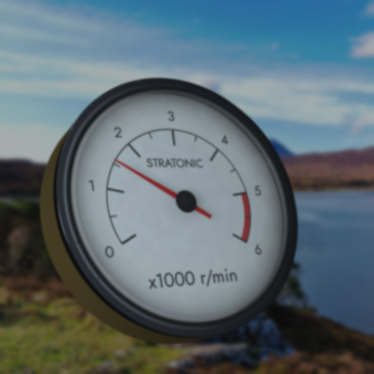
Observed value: 1500 rpm
